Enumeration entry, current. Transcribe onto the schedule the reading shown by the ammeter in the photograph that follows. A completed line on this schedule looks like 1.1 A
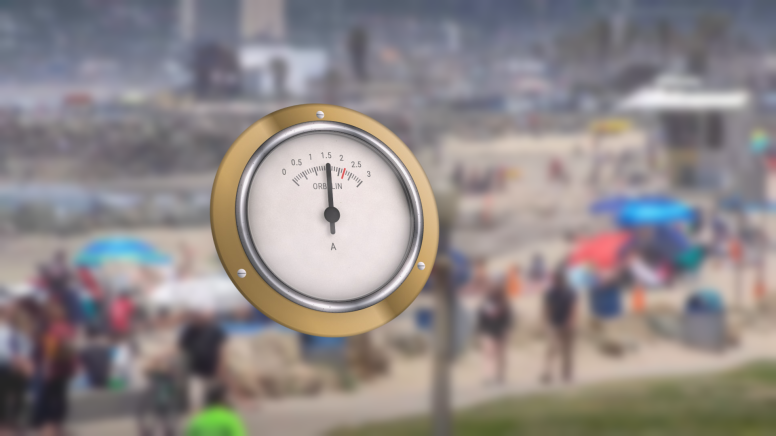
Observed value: 1.5 A
